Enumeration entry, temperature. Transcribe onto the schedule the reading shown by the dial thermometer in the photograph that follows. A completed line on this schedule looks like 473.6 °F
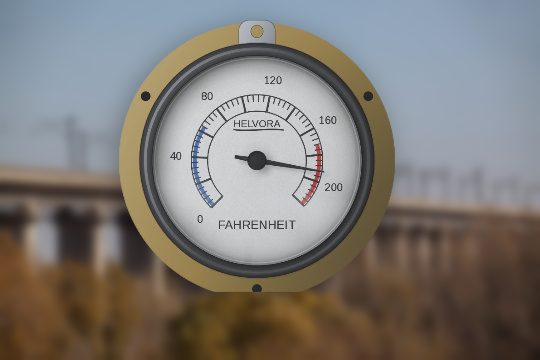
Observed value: 192 °F
